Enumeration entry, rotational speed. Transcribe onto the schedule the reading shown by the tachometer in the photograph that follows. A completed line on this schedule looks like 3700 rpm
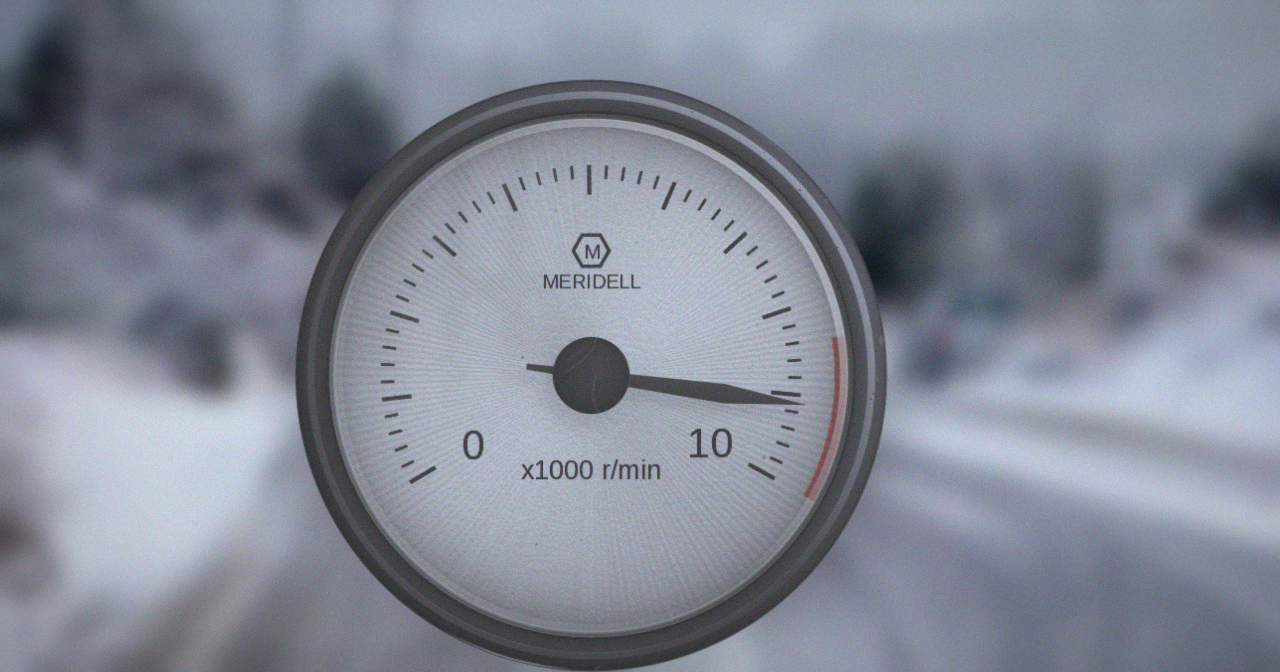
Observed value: 9100 rpm
